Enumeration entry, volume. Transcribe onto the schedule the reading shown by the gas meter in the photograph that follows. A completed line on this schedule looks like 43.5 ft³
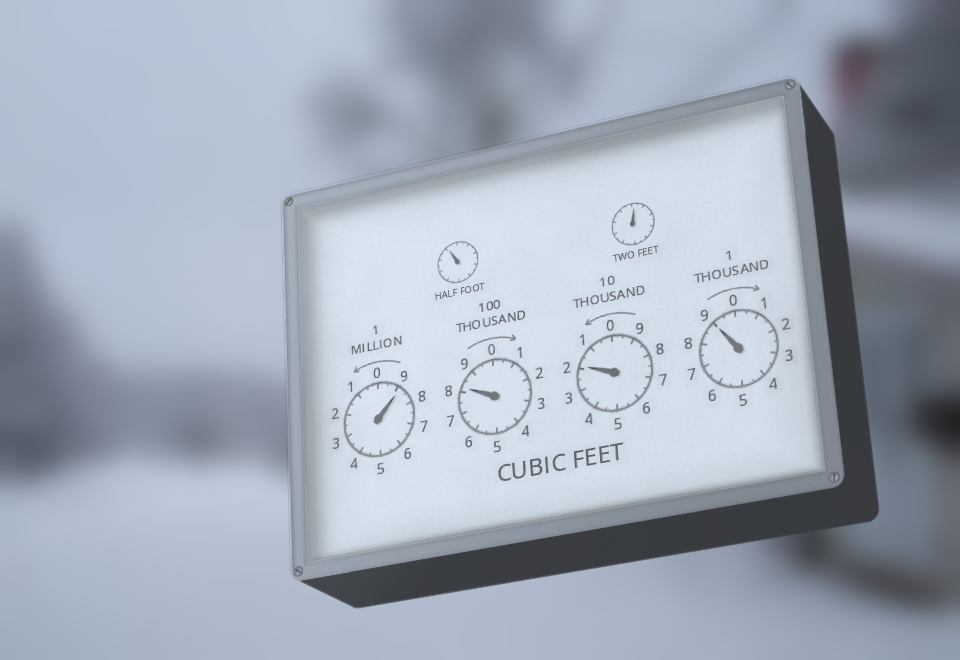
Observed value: 881900 ft³
